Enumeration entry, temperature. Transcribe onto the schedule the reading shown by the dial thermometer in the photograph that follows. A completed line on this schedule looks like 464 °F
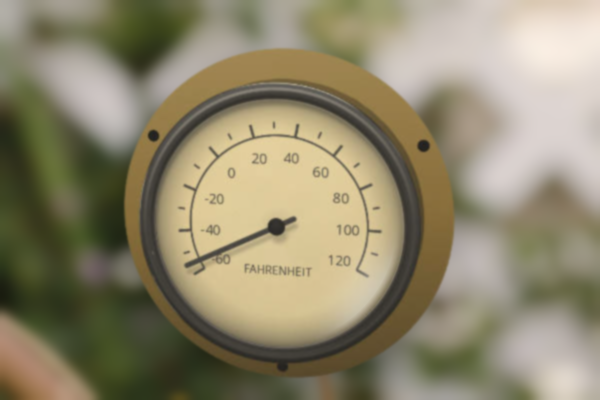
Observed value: -55 °F
